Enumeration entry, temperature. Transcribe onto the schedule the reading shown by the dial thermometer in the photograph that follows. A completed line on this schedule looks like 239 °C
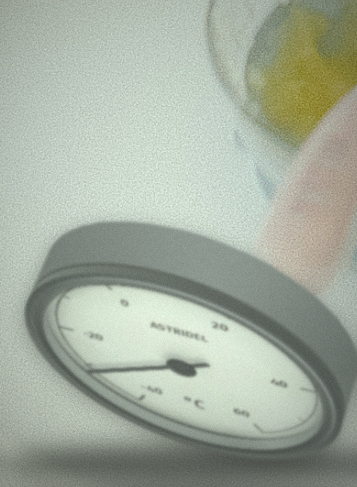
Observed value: -30 °C
